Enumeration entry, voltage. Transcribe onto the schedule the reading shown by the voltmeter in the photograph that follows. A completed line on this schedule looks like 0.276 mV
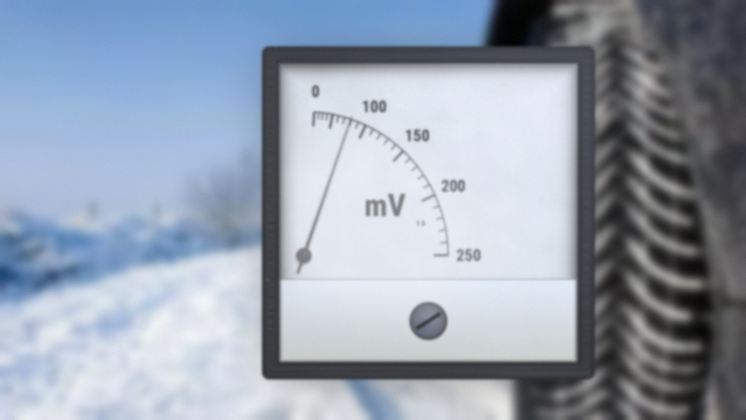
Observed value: 80 mV
